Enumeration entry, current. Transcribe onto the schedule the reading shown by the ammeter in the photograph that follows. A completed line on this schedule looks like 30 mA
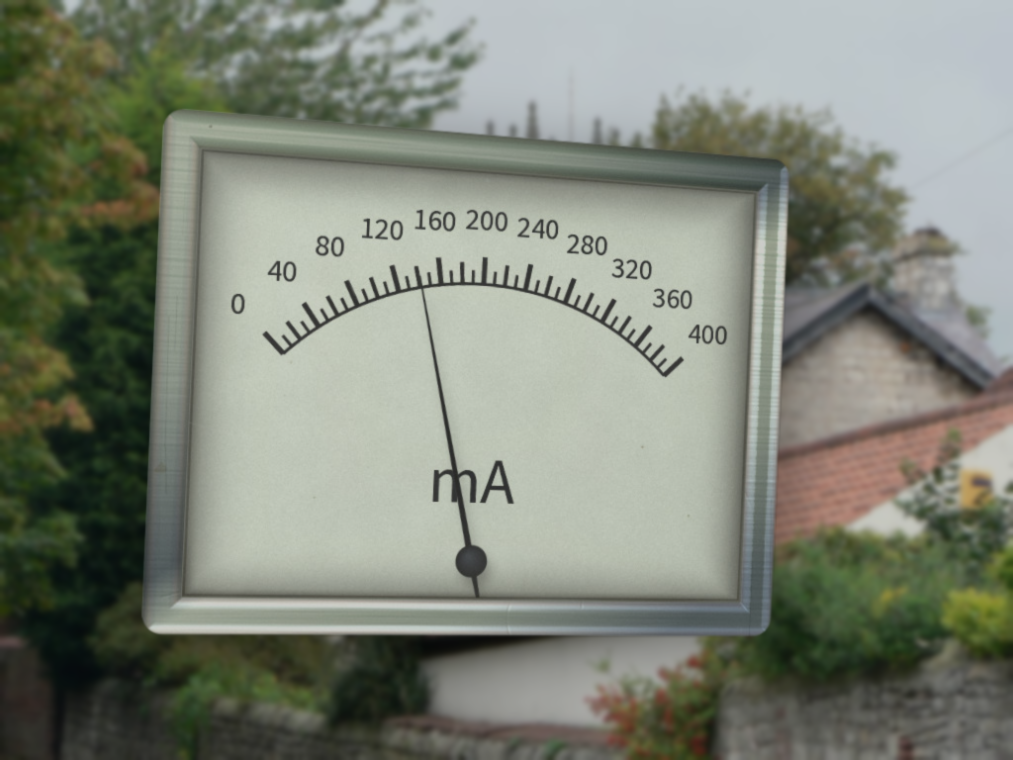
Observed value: 140 mA
